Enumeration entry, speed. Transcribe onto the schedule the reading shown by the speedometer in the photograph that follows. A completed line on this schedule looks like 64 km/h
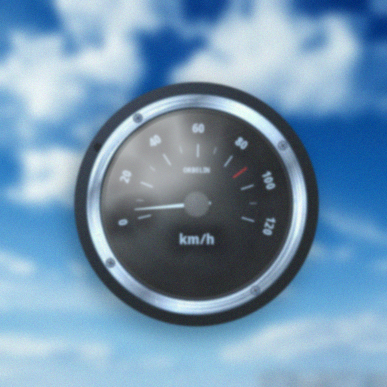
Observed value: 5 km/h
